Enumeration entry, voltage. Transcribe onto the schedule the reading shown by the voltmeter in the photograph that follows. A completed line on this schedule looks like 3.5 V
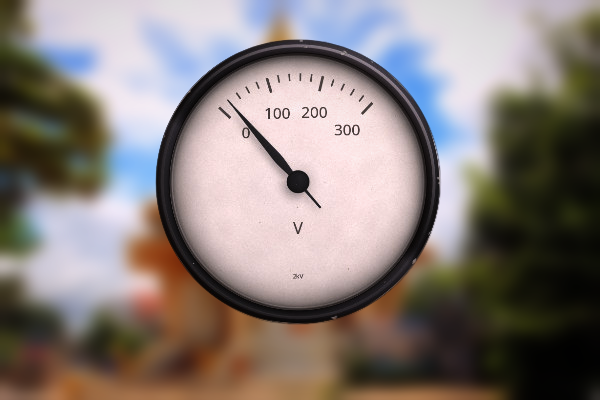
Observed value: 20 V
